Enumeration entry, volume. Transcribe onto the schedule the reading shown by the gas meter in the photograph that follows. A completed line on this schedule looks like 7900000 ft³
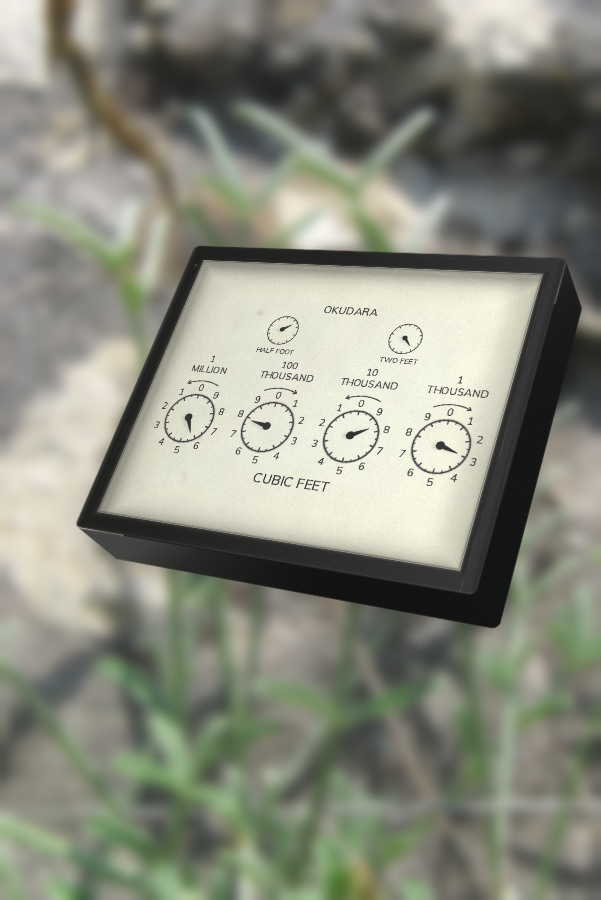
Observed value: 578300 ft³
